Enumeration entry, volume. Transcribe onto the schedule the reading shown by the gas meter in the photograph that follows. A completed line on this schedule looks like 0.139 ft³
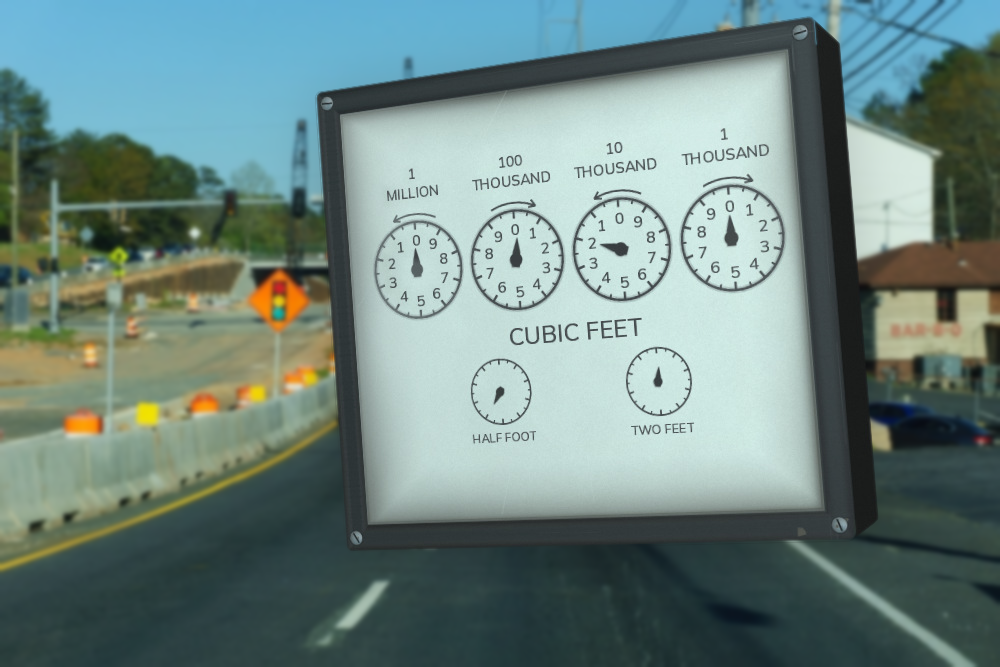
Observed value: 2000 ft³
